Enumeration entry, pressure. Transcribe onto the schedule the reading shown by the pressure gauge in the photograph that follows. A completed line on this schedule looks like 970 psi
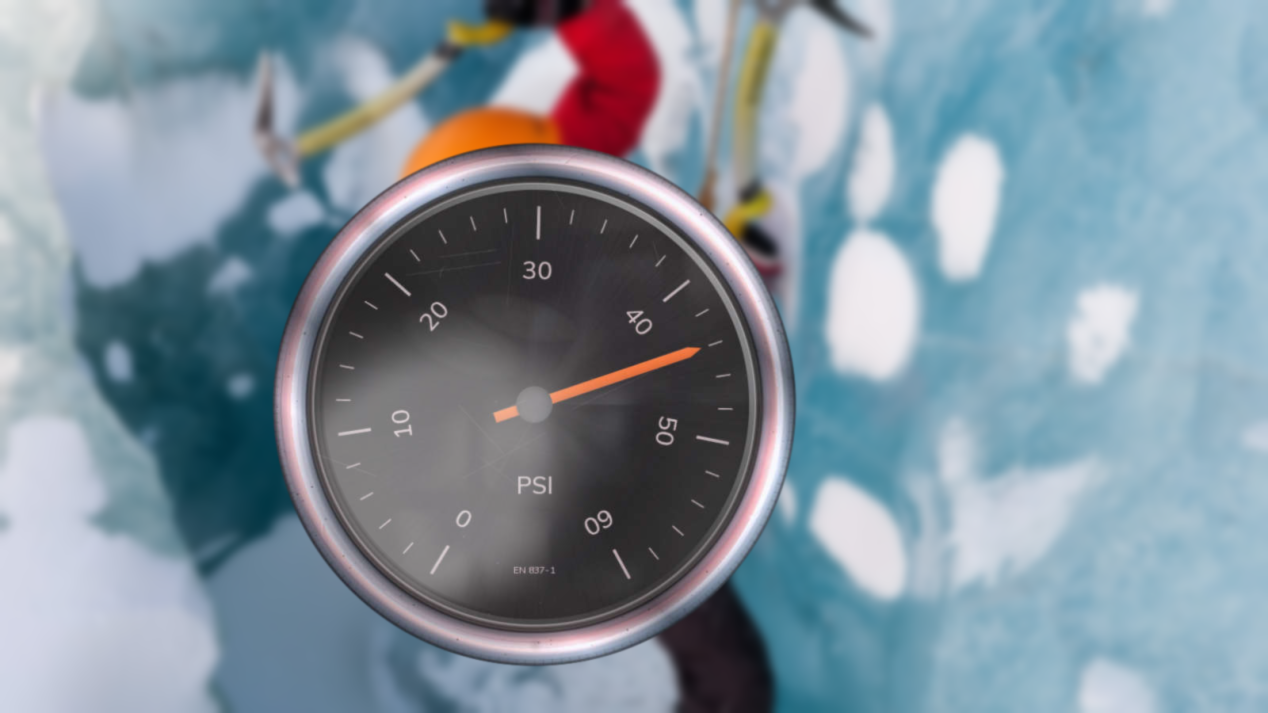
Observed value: 44 psi
